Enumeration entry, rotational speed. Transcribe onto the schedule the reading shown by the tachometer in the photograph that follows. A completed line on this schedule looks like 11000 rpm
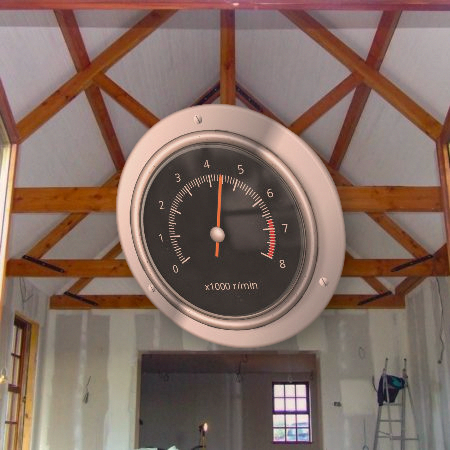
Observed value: 4500 rpm
